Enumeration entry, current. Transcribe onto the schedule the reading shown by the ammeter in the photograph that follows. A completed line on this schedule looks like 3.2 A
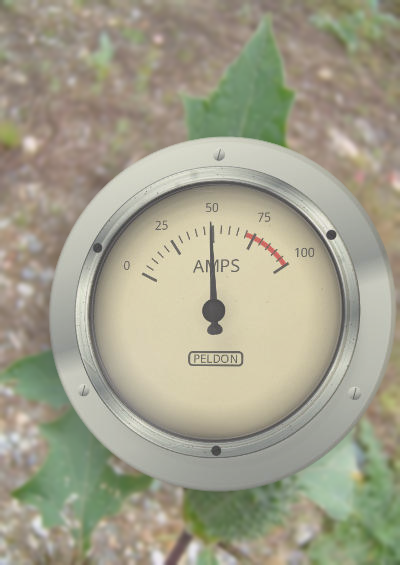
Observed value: 50 A
